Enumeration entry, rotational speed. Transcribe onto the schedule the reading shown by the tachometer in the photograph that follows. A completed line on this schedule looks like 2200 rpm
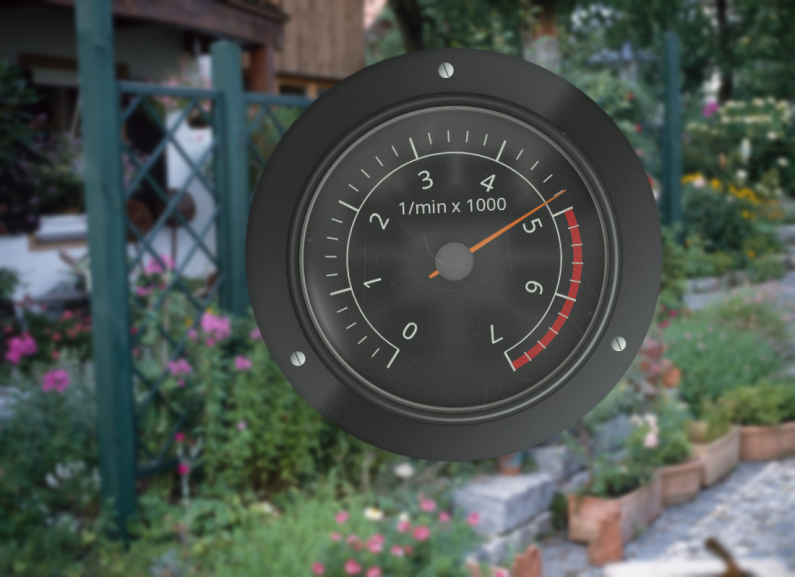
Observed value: 4800 rpm
